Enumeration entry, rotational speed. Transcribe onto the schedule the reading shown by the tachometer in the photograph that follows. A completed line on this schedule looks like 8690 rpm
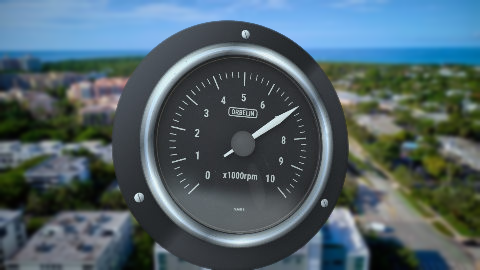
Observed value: 7000 rpm
